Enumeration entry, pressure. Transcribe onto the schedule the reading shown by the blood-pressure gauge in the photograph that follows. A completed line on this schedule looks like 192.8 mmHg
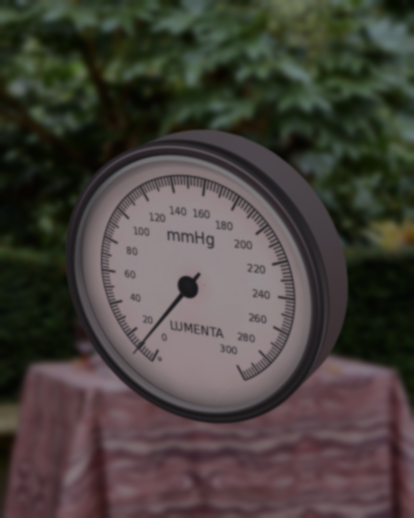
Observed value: 10 mmHg
